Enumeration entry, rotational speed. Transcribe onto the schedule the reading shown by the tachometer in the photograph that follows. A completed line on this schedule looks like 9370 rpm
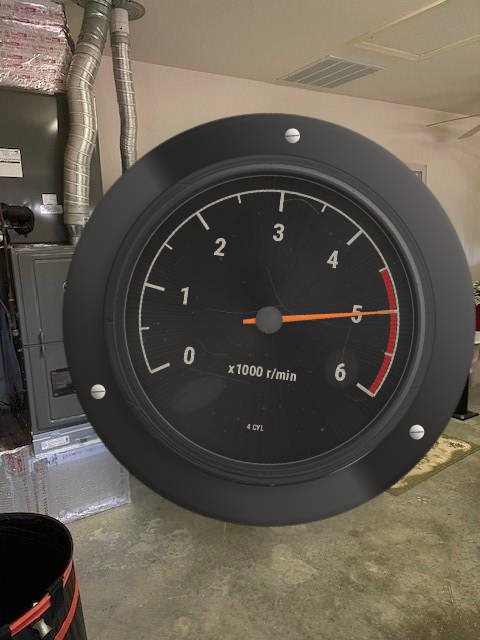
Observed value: 5000 rpm
